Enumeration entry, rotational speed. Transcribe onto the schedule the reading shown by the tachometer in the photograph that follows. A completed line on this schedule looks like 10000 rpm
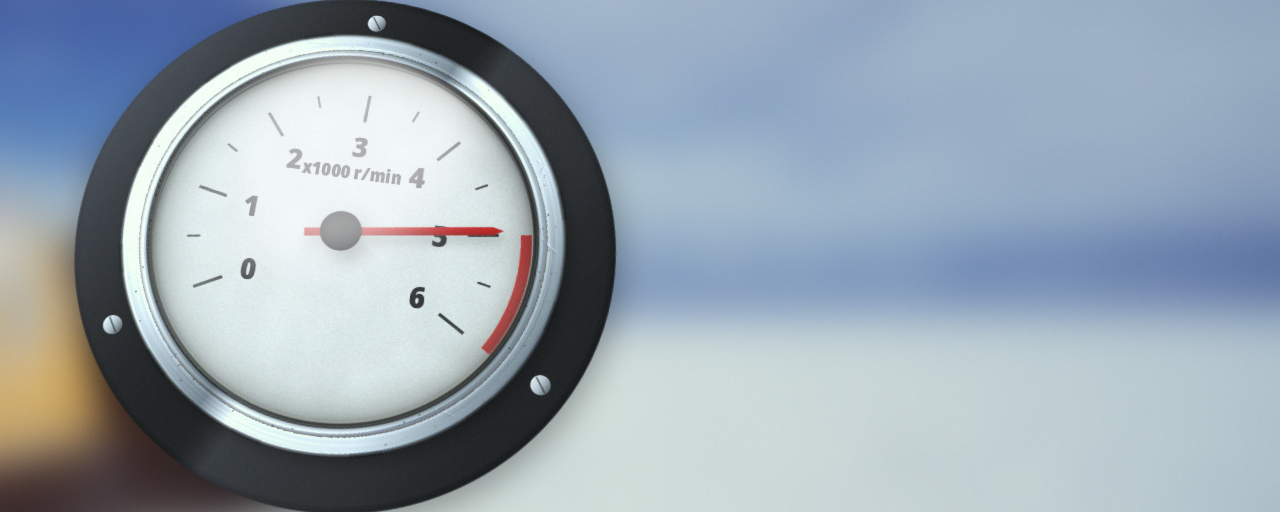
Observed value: 5000 rpm
